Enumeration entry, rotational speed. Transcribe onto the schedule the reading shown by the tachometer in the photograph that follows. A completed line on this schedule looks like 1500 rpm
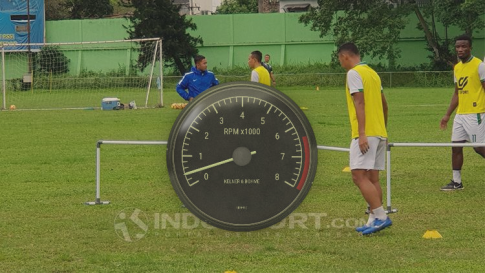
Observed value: 400 rpm
